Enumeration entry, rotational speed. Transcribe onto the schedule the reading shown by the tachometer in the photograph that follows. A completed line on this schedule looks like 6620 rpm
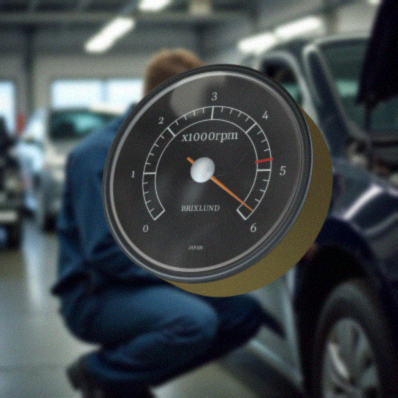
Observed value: 5800 rpm
